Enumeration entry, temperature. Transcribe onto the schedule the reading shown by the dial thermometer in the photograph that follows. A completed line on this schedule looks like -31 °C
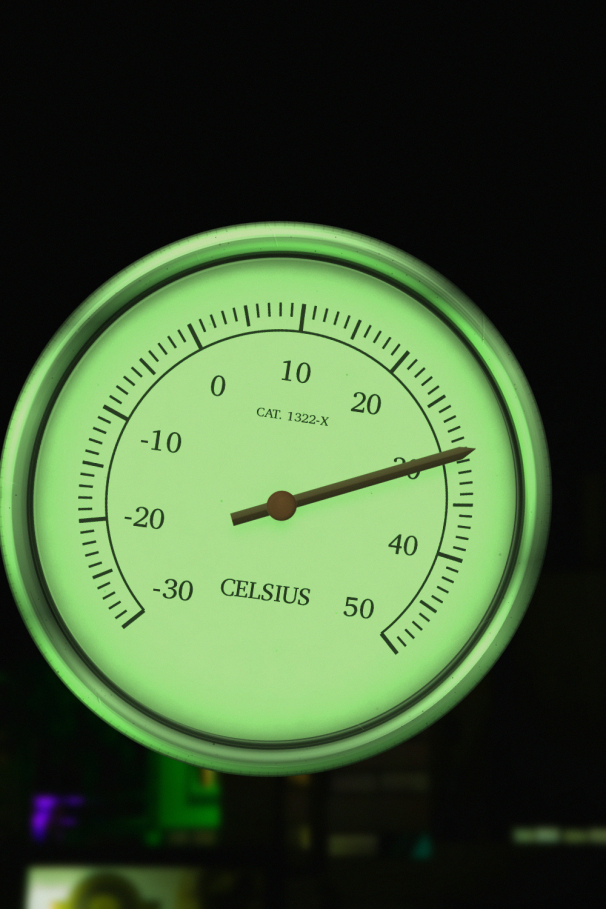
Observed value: 30 °C
